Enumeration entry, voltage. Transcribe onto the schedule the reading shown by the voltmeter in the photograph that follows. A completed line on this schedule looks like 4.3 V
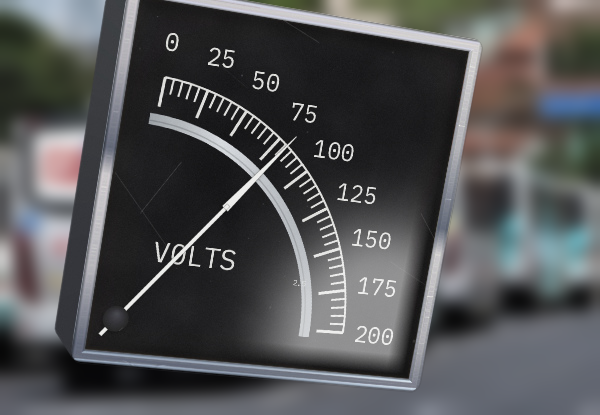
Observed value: 80 V
